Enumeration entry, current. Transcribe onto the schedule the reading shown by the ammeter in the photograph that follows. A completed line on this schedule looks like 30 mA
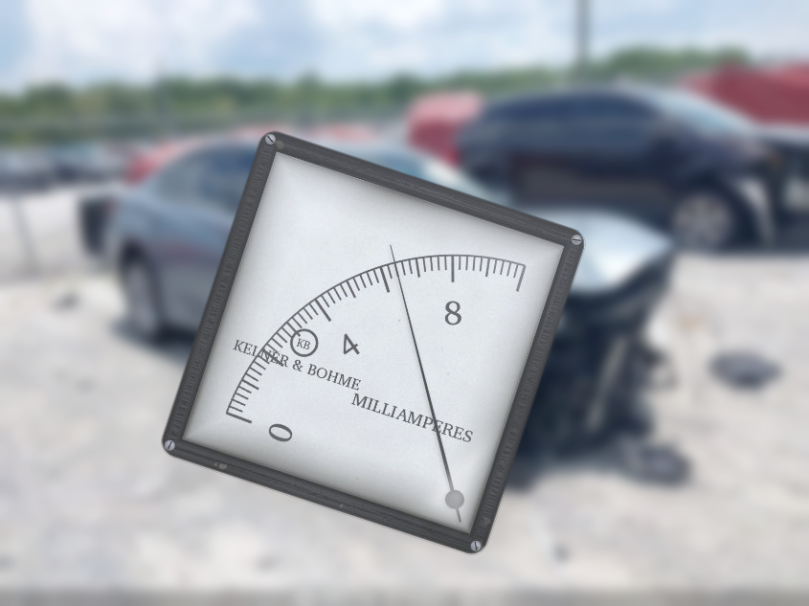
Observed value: 6.4 mA
